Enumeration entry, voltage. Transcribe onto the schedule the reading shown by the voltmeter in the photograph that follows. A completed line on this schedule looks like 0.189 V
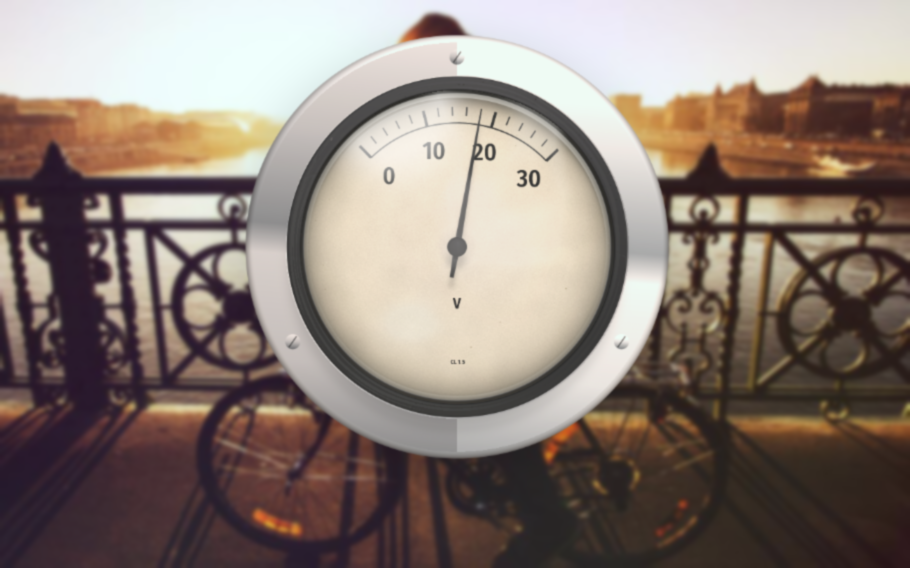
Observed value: 18 V
